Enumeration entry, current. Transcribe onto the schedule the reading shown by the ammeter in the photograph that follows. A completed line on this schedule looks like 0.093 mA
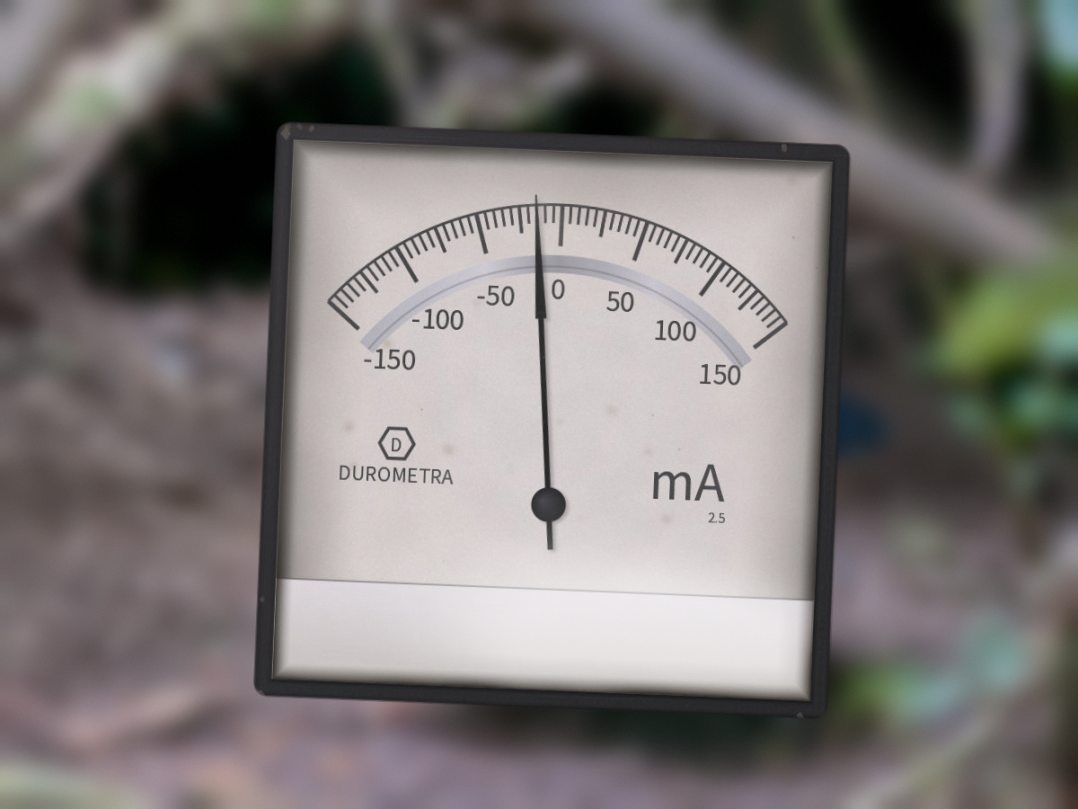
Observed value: -15 mA
